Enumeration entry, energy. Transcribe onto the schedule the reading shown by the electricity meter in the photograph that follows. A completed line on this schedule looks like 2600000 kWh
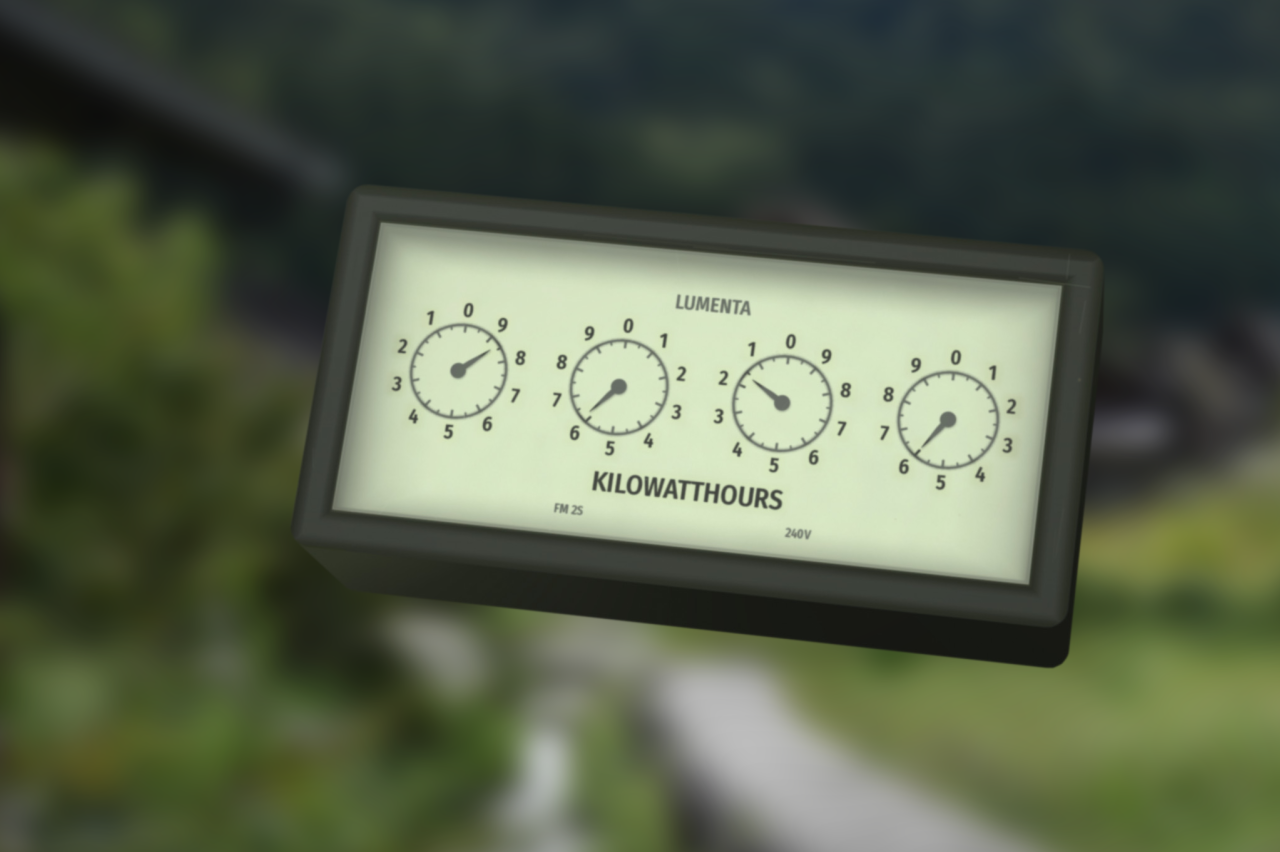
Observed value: 8616 kWh
